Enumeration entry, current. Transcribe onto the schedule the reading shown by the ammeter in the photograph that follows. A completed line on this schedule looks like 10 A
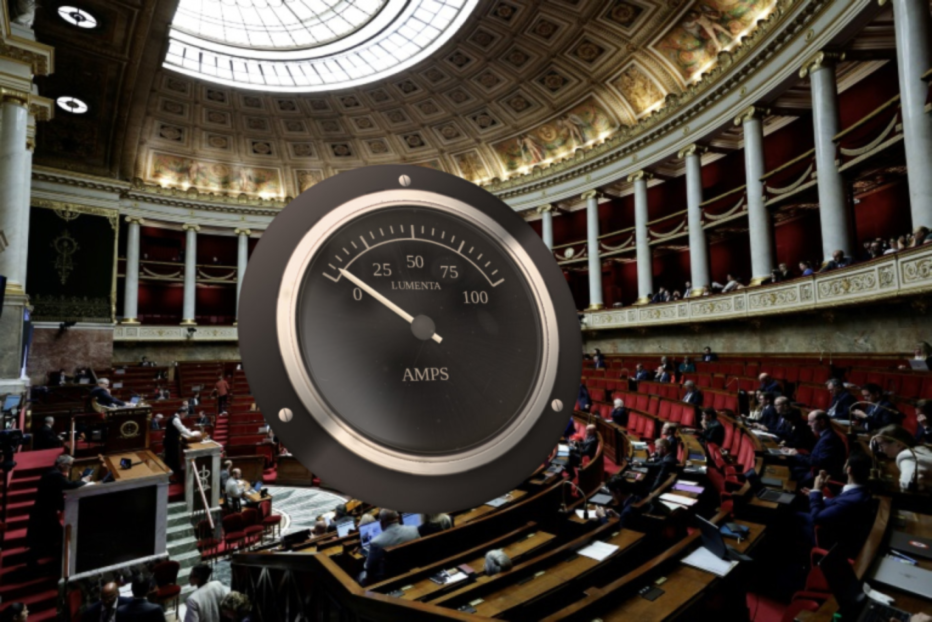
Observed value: 5 A
